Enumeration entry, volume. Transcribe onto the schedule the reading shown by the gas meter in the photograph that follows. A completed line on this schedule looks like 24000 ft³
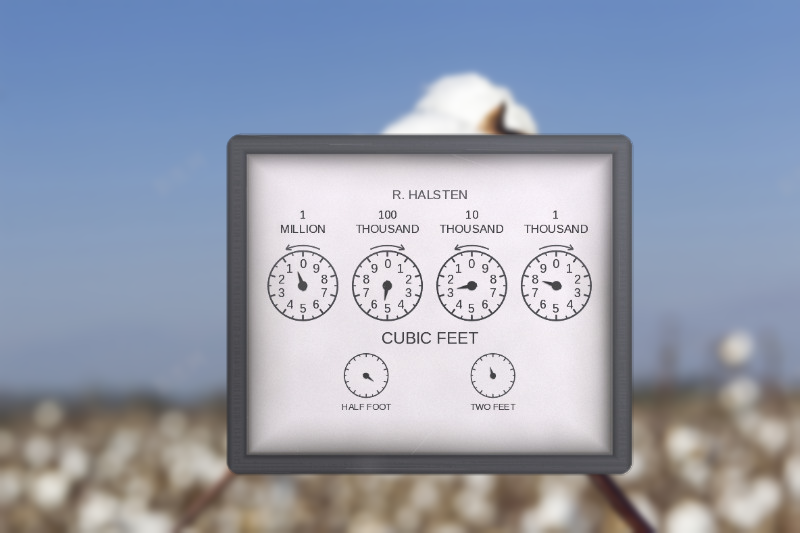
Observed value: 52800 ft³
